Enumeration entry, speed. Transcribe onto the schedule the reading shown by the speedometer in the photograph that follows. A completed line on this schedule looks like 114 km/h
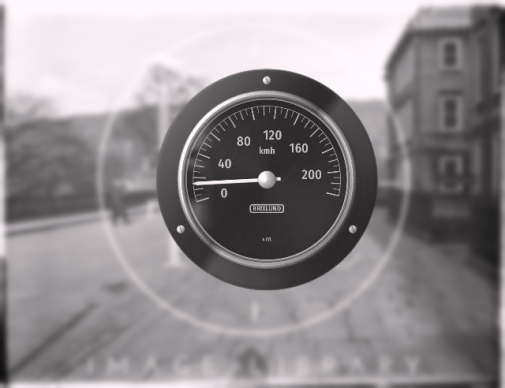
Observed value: 15 km/h
